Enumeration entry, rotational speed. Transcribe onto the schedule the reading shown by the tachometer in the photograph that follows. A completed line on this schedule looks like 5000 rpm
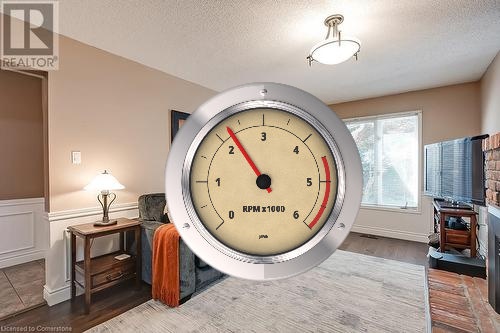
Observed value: 2250 rpm
